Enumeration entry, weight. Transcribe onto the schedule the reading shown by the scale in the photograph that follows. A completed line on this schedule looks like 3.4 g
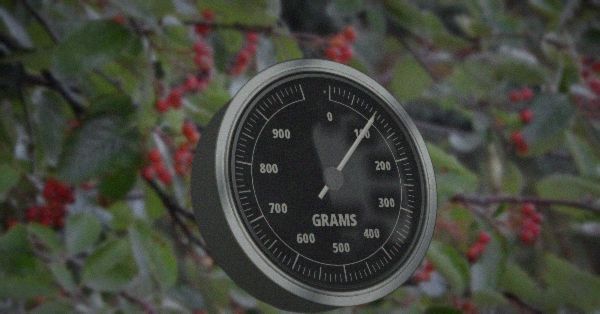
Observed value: 100 g
